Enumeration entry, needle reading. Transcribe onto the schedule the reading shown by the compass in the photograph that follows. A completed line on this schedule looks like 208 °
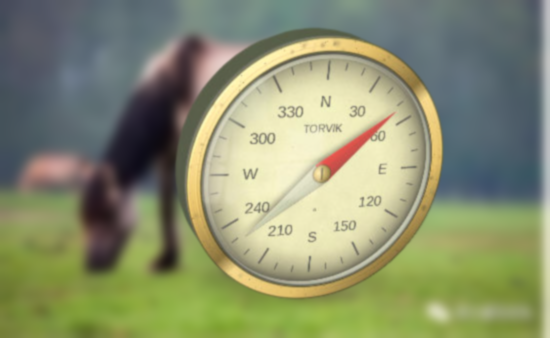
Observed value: 50 °
